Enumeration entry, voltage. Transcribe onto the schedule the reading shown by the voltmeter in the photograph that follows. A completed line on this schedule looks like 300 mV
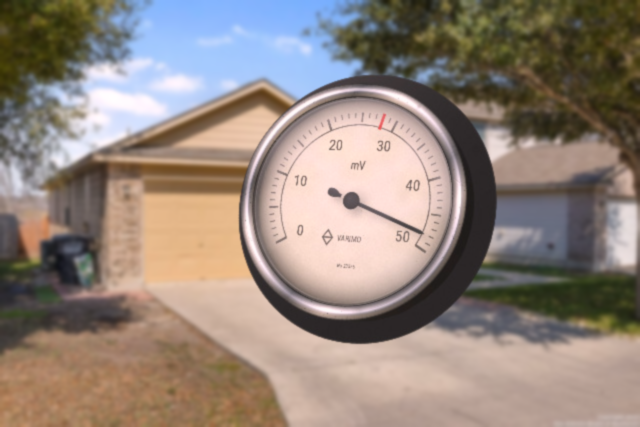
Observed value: 48 mV
